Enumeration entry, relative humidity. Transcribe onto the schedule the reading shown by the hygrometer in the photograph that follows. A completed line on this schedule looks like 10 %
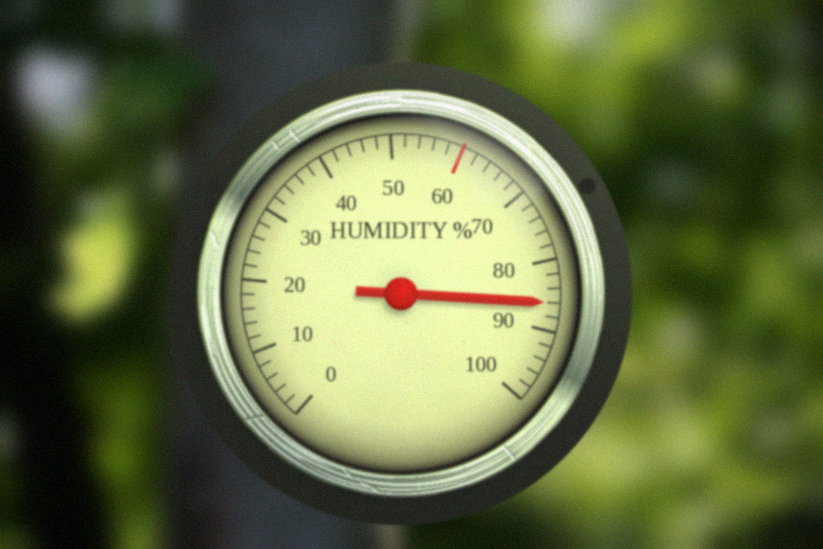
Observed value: 86 %
